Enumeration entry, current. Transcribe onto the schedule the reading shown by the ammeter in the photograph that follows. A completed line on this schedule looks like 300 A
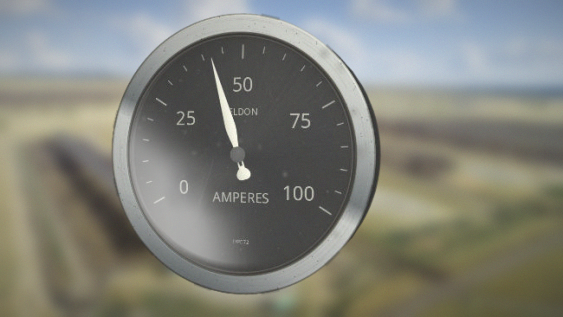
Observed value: 42.5 A
